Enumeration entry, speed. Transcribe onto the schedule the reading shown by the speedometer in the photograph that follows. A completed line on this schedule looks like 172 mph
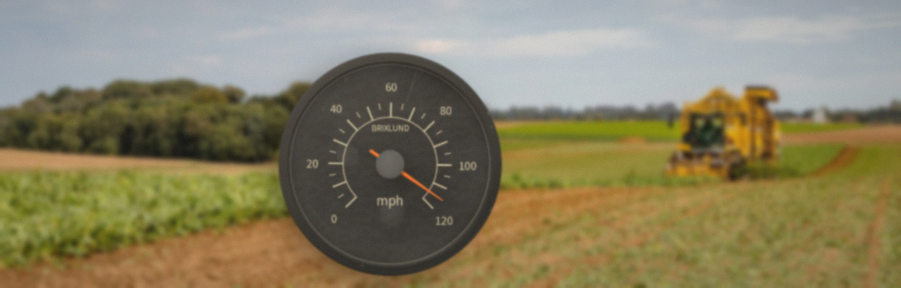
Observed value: 115 mph
